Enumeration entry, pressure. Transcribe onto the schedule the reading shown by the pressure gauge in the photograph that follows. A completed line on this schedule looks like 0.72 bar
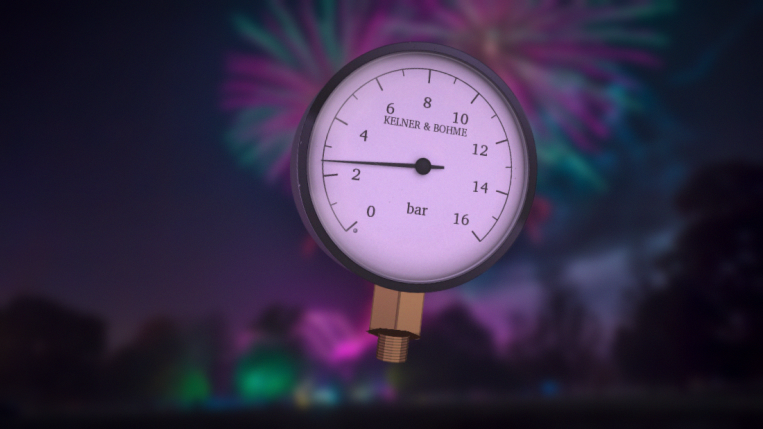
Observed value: 2.5 bar
